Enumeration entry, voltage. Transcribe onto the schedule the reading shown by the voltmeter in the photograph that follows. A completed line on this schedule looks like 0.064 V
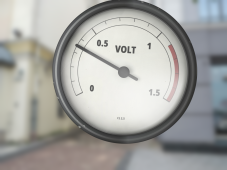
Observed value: 0.35 V
